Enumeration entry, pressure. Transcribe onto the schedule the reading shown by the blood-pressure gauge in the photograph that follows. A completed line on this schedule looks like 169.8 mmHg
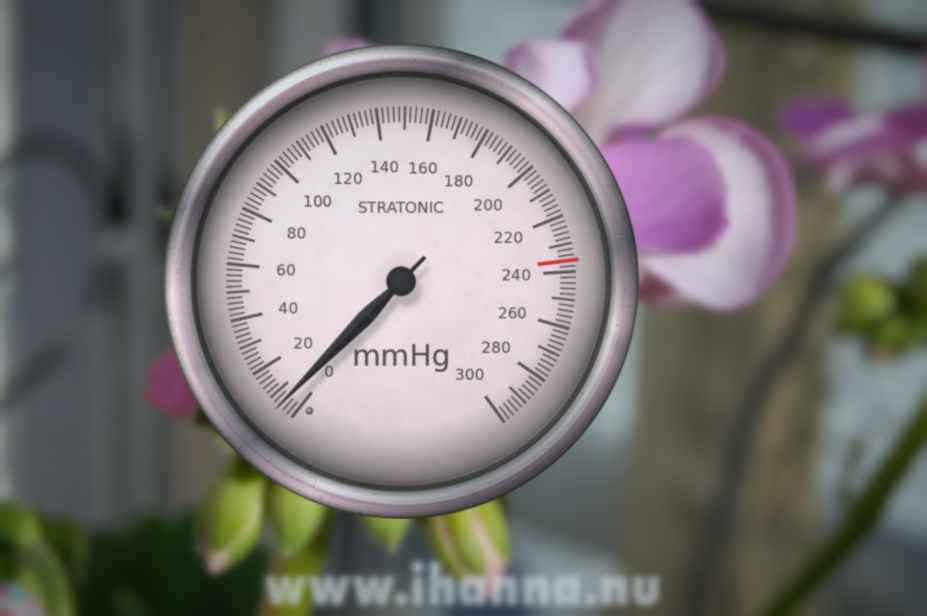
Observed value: 6 mmHg
